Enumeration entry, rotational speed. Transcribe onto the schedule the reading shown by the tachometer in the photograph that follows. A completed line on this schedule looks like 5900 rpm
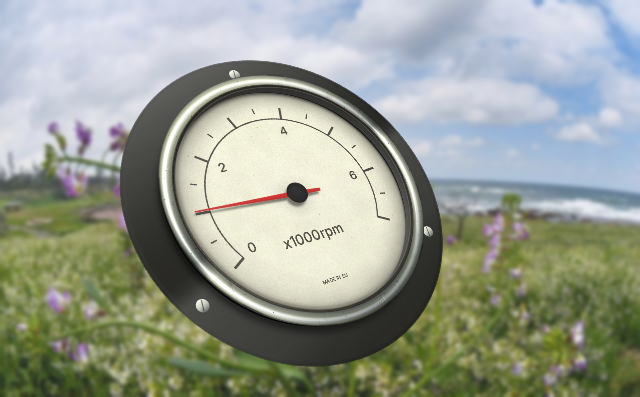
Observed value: 1000 rpm
